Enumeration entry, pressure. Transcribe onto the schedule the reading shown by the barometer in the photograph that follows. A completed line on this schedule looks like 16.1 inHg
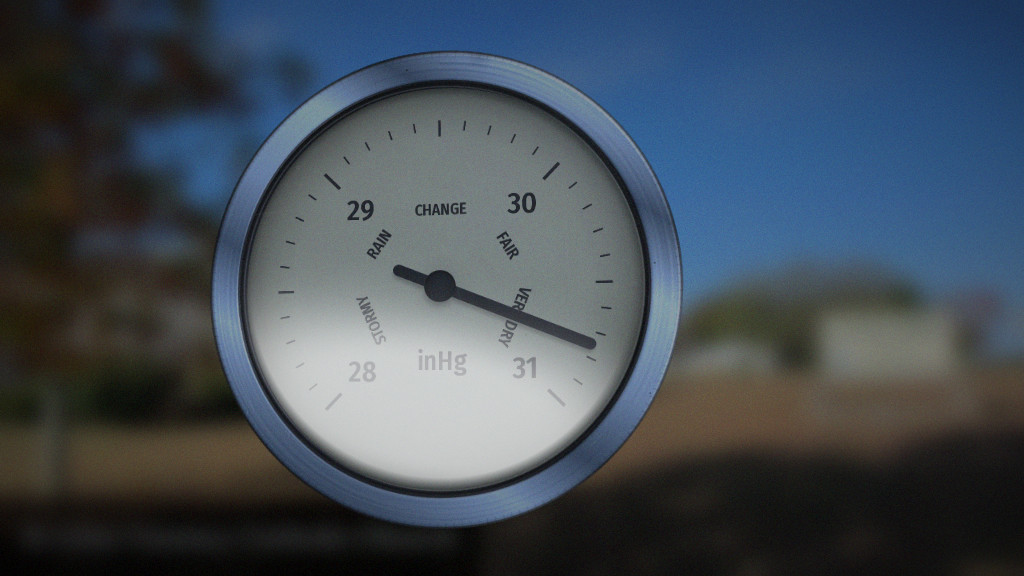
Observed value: 30.75 inHg
